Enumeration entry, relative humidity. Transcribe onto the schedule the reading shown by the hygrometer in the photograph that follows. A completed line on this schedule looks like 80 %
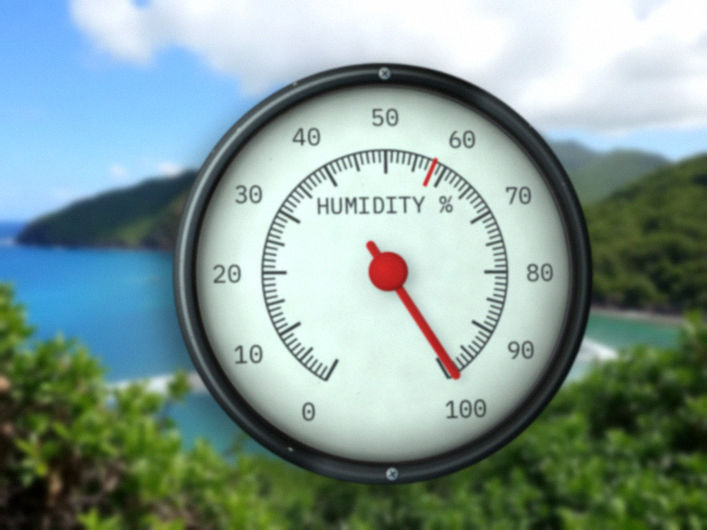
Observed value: 99 %
